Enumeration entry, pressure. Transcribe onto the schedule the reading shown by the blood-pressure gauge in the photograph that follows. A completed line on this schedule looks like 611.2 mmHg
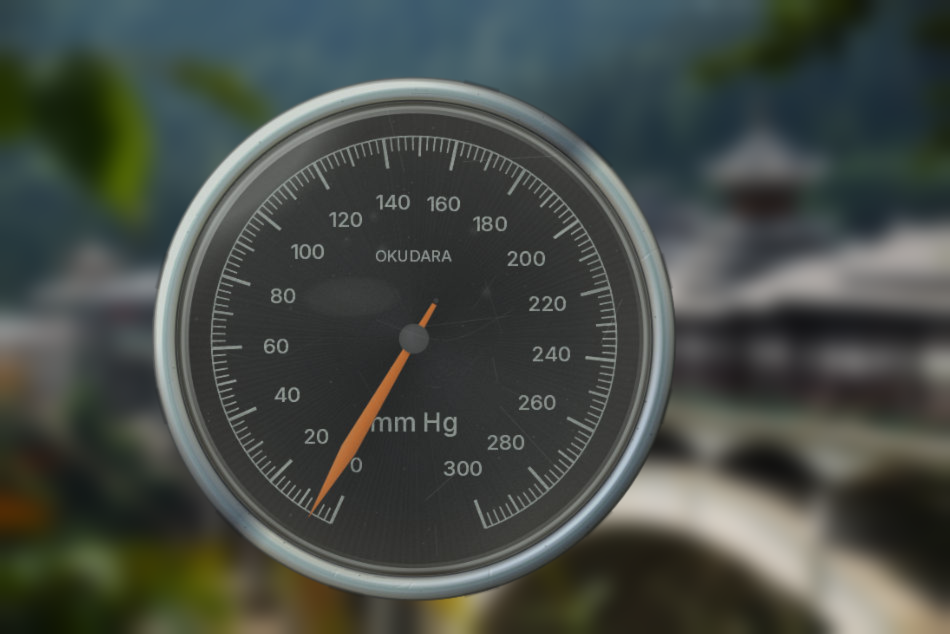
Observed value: 6 mmHg
